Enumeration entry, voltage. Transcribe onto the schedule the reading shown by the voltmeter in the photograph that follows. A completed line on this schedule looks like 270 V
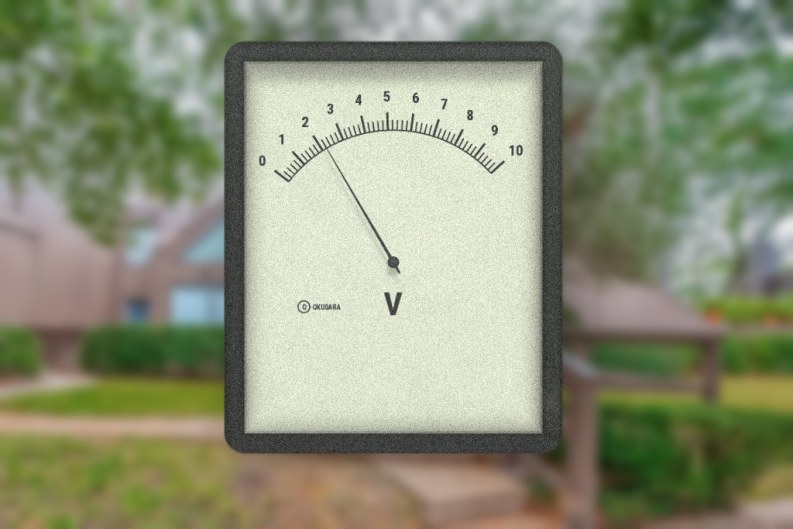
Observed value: 2.2 V
